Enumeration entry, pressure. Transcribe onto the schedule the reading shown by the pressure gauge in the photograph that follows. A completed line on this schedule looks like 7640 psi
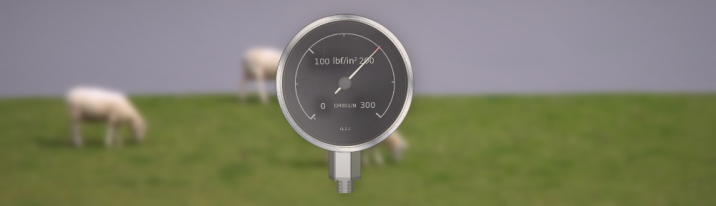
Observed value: 200 psi
